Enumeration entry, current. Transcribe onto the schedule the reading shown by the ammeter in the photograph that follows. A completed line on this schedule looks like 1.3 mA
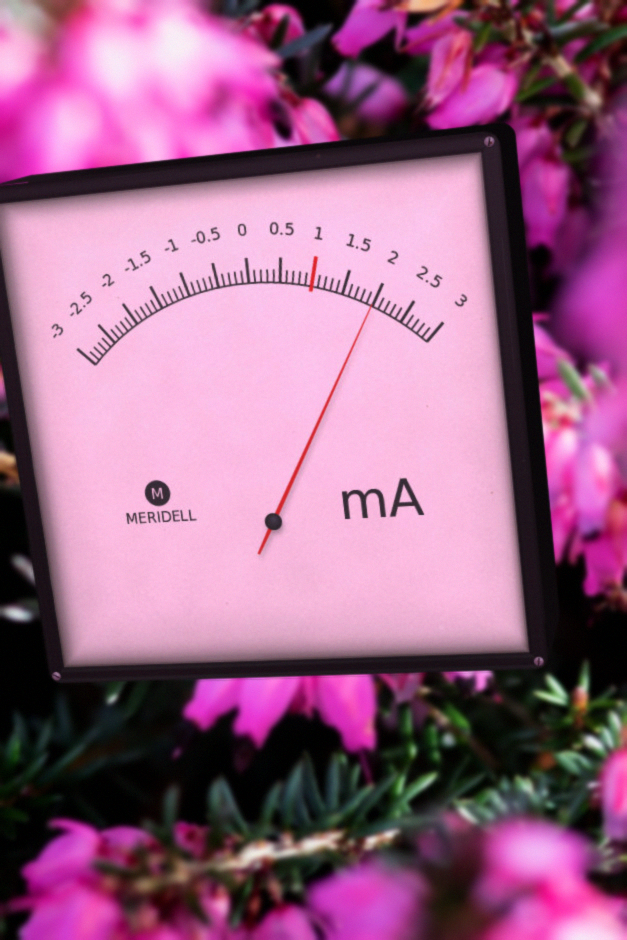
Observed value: 2 mA
